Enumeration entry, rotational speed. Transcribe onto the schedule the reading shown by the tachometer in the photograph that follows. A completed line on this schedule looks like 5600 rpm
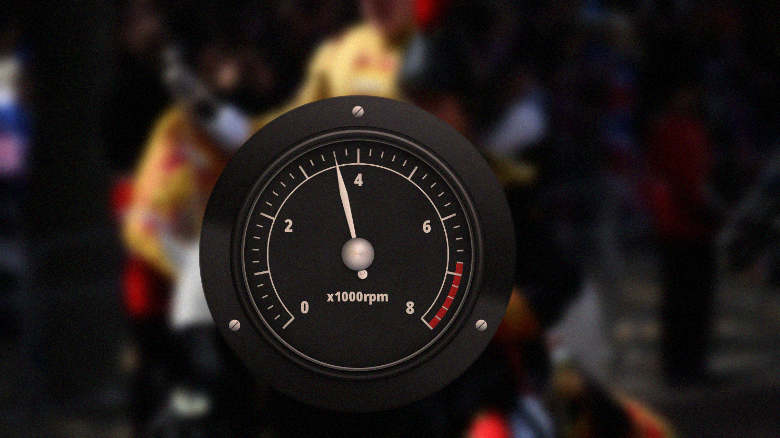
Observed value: 3600 rpm
